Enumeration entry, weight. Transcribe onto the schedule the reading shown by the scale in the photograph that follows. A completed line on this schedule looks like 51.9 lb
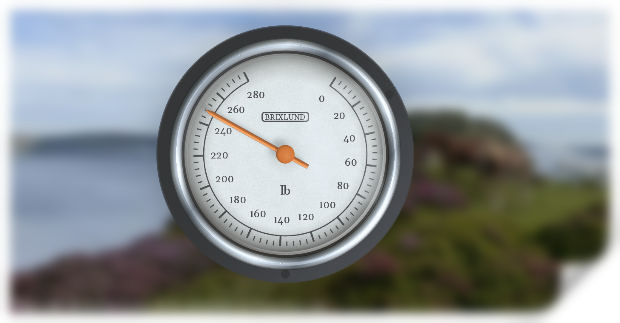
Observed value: 248 lb
